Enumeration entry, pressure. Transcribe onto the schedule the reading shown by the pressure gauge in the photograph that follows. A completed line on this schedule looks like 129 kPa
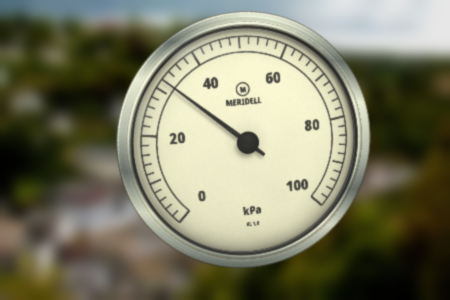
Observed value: 32 kPa
